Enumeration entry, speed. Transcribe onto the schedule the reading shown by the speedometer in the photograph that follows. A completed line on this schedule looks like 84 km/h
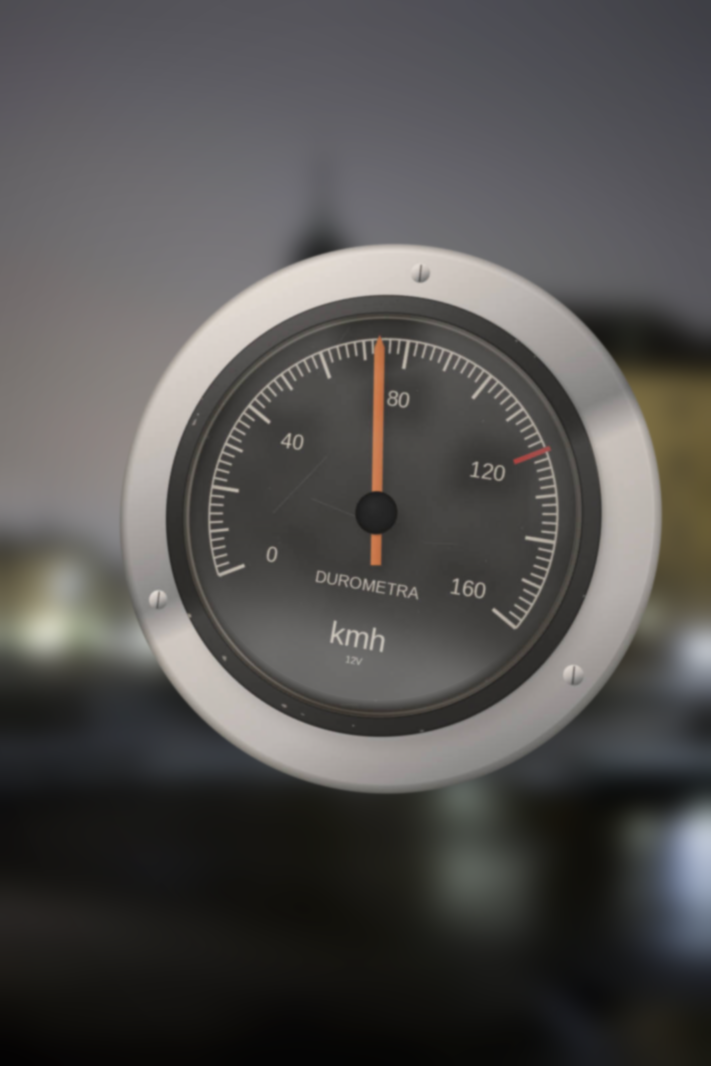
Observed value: 74 km/h
